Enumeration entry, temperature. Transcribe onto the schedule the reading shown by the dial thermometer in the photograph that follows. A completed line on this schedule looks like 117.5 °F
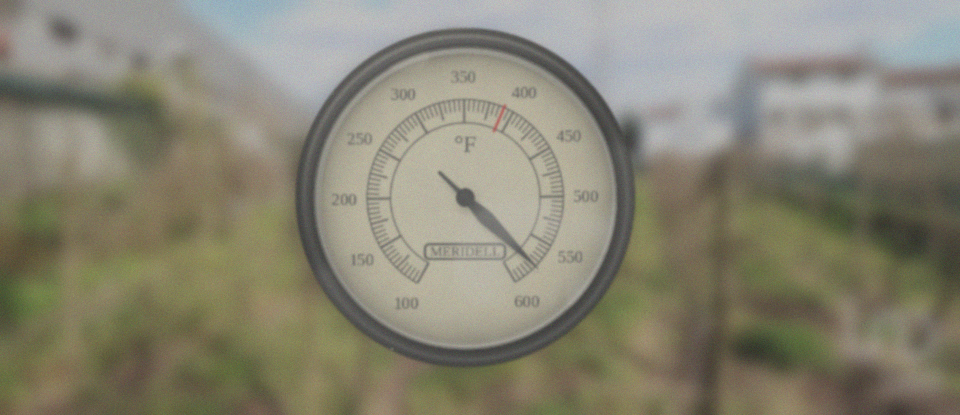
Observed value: 575 °F
